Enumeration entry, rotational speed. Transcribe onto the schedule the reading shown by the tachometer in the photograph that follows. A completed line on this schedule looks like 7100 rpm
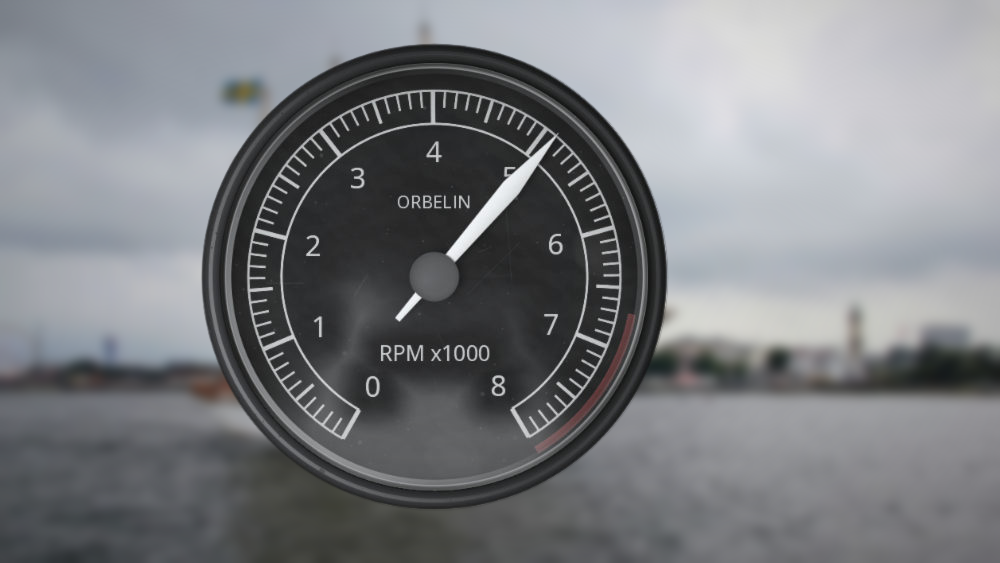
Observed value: 5100 rpm
